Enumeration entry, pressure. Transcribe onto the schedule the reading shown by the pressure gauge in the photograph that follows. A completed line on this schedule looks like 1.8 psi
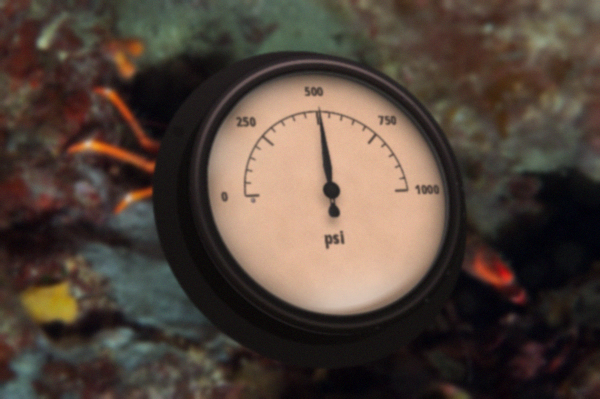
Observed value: 500 psi
